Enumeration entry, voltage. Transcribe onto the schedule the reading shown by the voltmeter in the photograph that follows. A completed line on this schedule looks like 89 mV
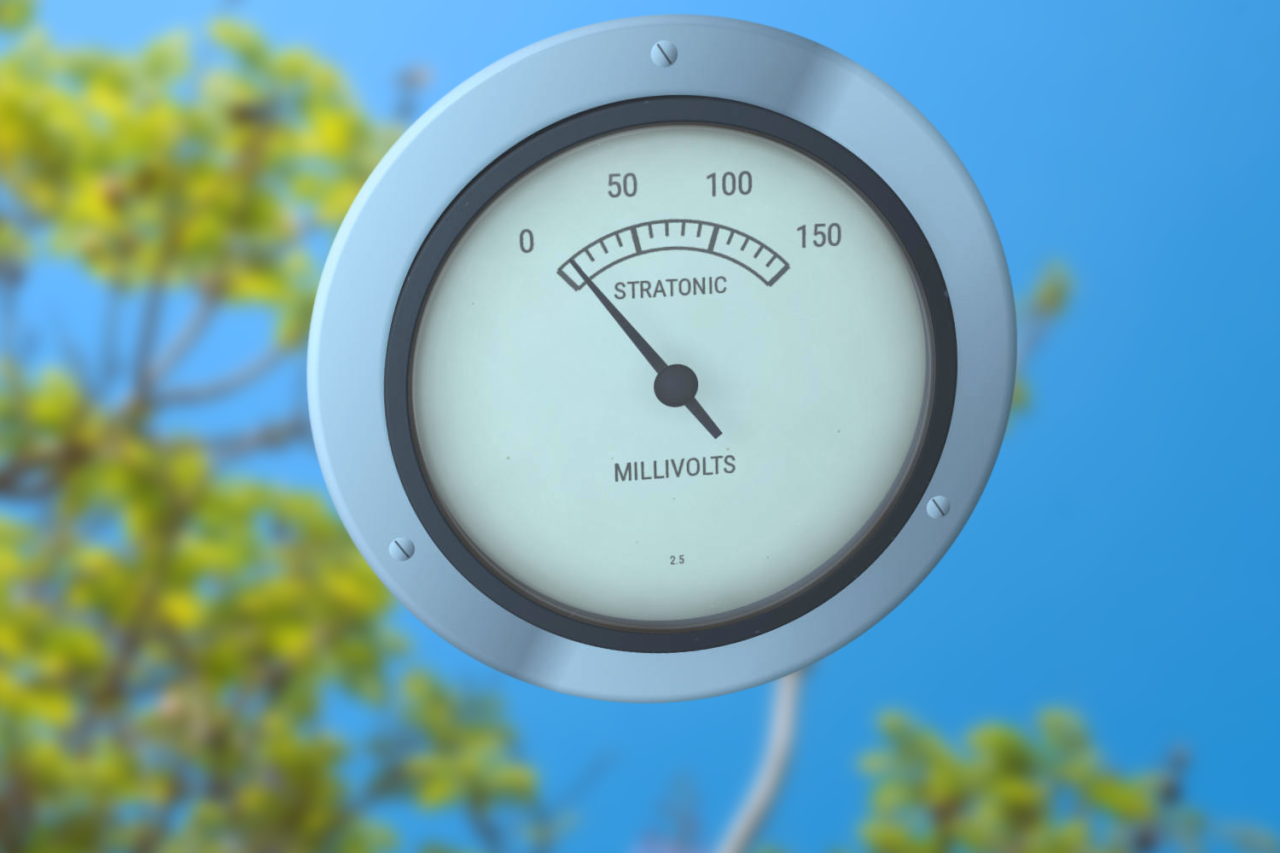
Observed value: 10 mV
